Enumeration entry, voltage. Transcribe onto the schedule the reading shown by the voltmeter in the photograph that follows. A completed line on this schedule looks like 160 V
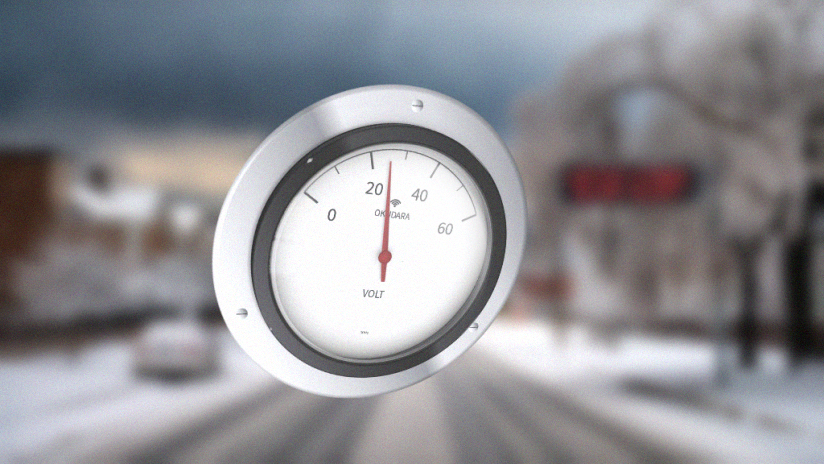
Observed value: 25 V
